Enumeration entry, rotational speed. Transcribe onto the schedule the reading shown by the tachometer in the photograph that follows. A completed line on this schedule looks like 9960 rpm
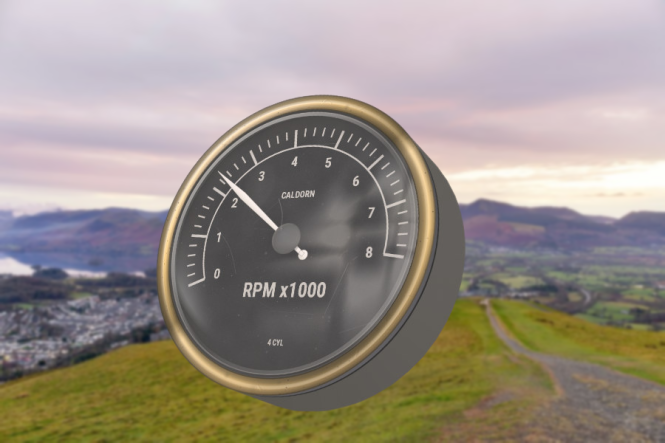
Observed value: 2300 rpm
